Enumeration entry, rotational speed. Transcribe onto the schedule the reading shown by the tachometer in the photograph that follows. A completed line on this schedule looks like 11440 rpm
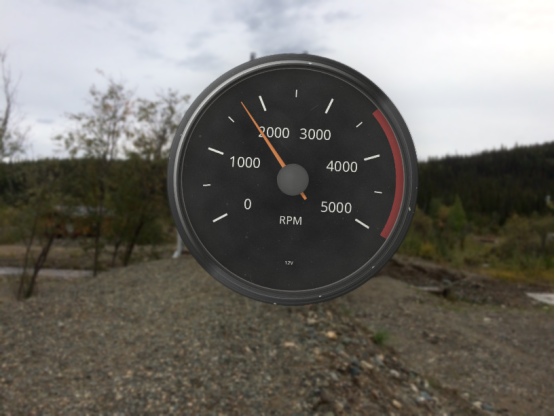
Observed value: 1750 rpm
